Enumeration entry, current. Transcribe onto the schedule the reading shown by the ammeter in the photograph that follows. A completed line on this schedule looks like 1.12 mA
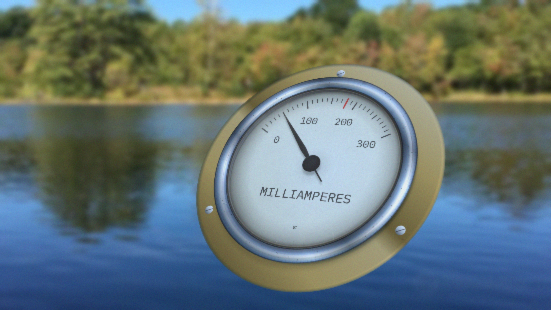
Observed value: 50 mA
